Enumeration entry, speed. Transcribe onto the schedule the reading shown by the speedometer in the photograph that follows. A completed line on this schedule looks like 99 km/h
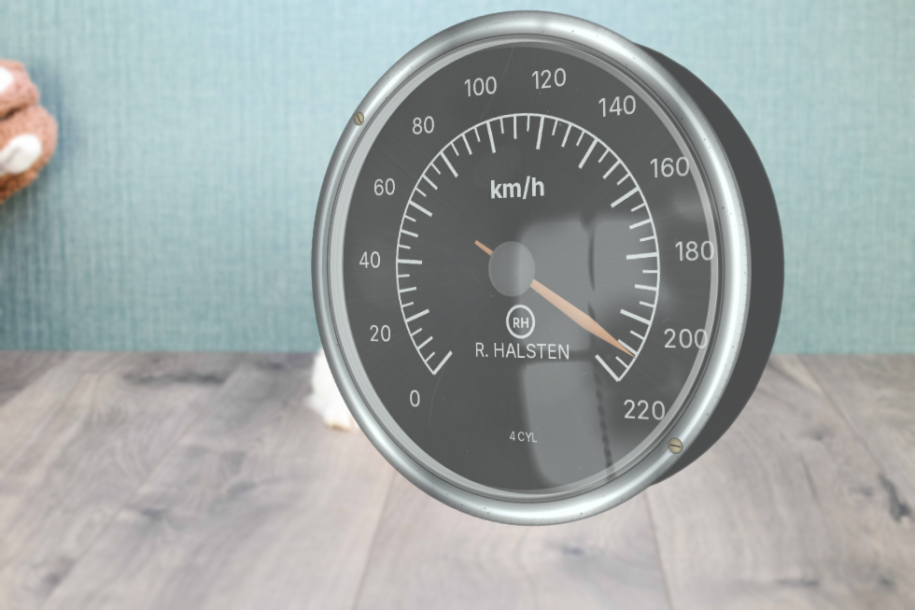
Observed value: 210 km/h
